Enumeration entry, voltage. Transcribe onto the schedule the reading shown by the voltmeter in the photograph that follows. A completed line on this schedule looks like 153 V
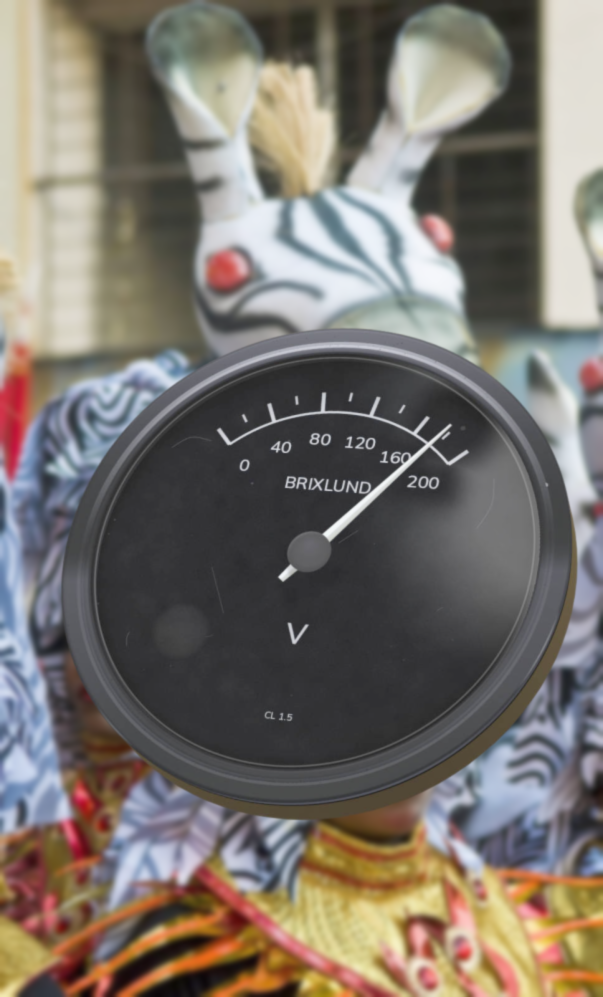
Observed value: 180 V
